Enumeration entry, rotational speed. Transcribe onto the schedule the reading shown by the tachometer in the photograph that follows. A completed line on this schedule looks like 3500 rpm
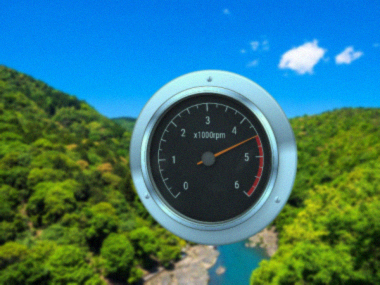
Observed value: 4500 rpm
